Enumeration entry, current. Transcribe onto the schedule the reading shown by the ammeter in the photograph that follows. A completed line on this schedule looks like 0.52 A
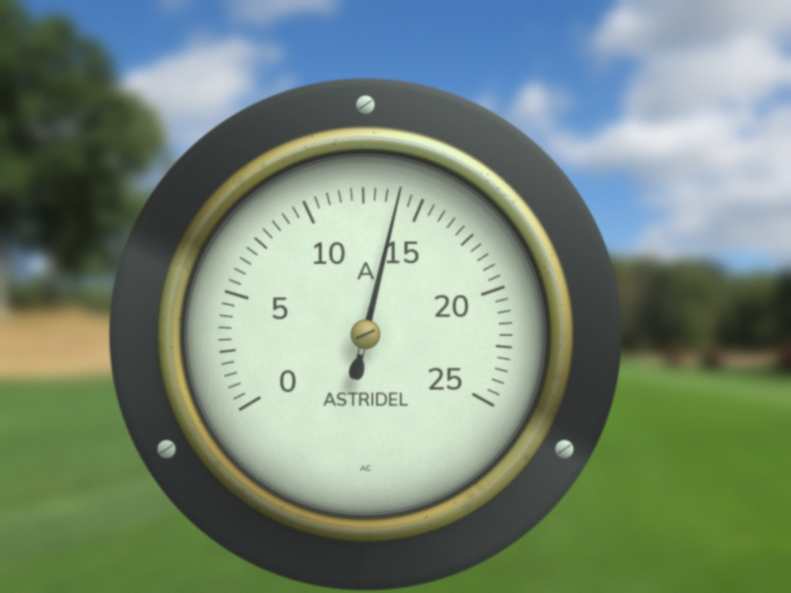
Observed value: 14 A
